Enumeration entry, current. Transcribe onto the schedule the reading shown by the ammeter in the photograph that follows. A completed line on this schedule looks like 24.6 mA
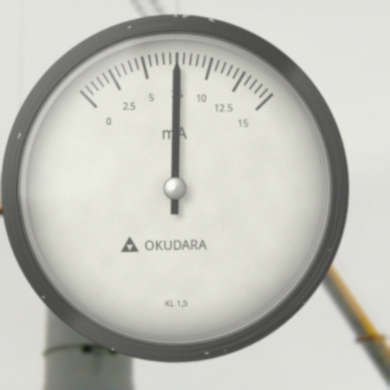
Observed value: 7.5 mA
